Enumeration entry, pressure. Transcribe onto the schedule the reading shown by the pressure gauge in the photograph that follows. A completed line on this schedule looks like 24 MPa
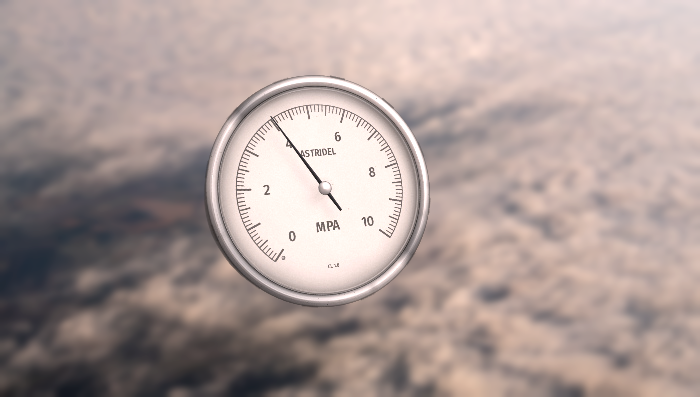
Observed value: 4 MPa
